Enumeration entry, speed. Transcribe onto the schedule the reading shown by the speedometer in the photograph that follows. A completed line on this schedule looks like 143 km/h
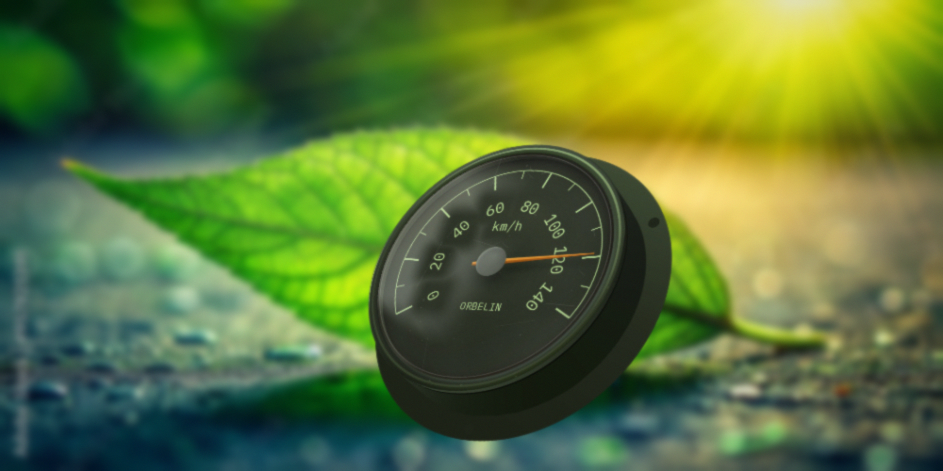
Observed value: 120 km/h
